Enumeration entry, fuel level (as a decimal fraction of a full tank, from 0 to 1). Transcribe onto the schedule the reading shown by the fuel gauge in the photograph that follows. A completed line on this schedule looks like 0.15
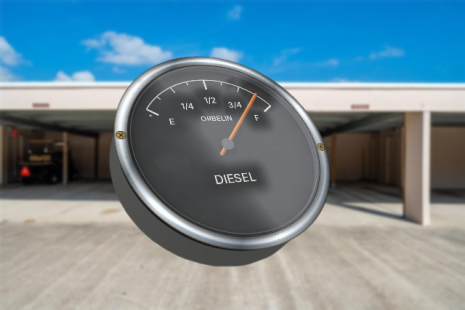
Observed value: 0.875
